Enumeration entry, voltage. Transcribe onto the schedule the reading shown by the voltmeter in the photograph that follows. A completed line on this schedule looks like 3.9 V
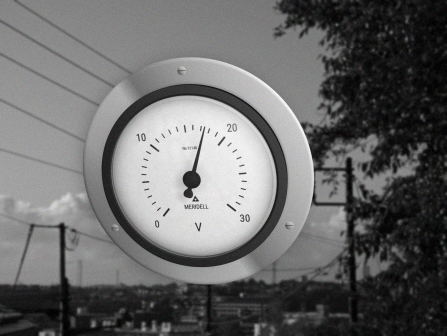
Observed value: 17.5 V
